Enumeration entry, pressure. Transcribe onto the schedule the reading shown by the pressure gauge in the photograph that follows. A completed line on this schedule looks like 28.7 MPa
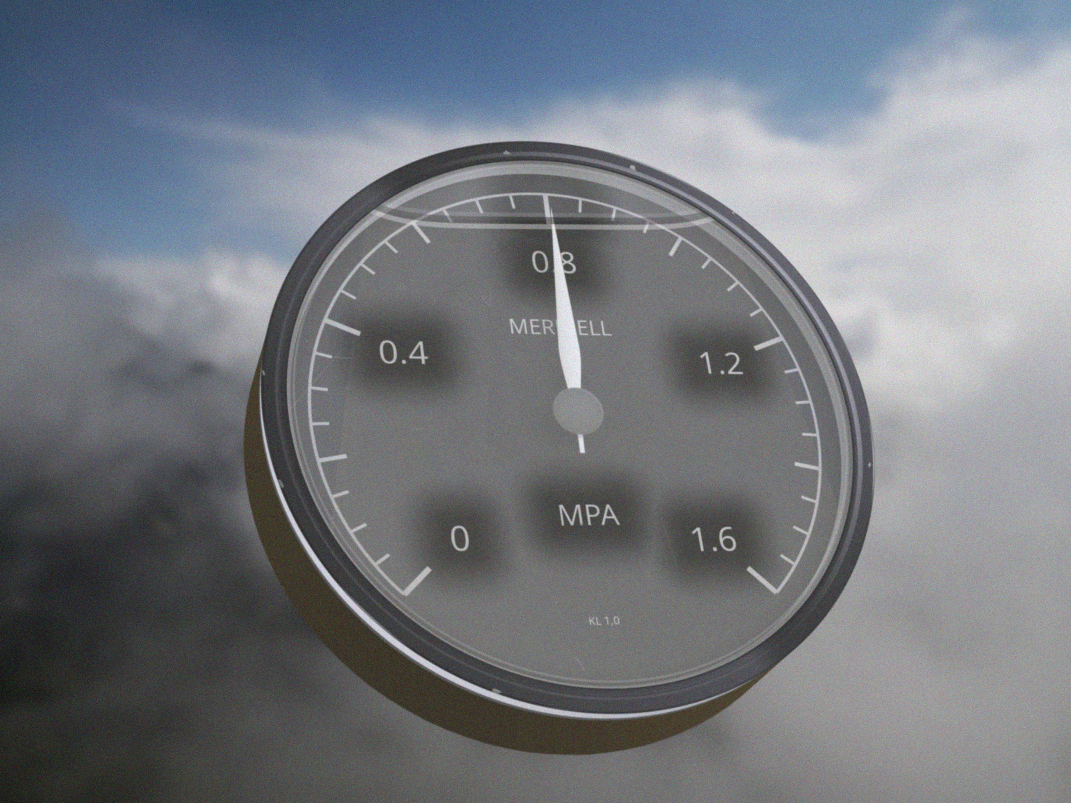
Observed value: 0.8 MPa
